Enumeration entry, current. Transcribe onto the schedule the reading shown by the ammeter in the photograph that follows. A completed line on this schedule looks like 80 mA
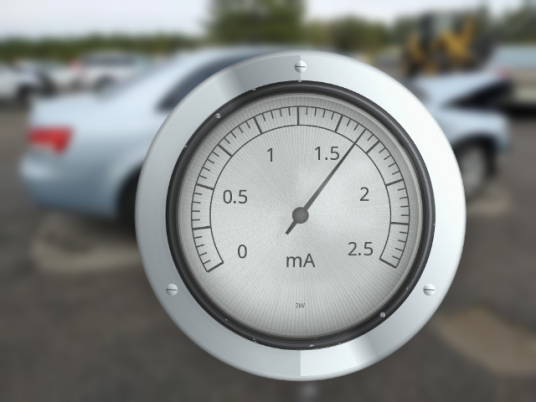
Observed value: 1.65 mA
